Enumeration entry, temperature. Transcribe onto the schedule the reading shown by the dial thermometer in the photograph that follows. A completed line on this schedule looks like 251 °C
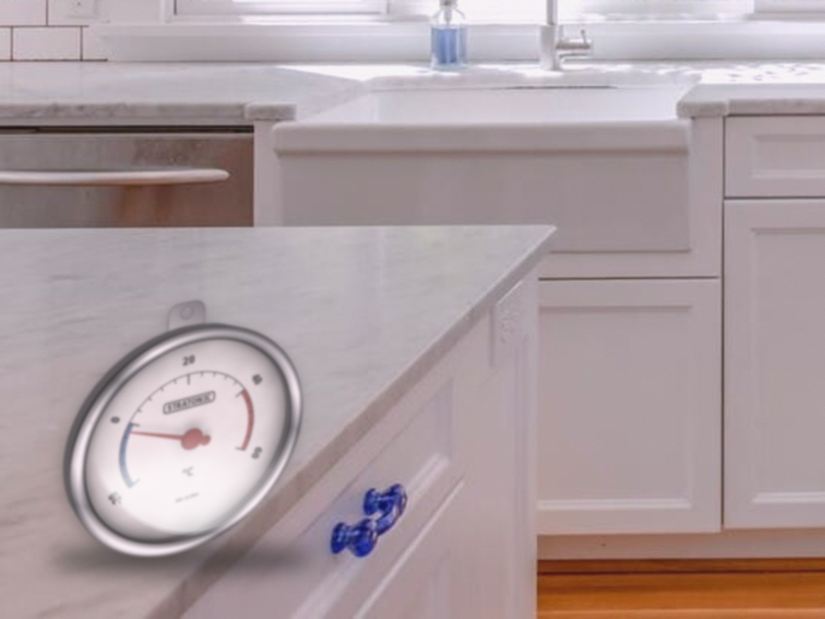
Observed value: -2 °C
